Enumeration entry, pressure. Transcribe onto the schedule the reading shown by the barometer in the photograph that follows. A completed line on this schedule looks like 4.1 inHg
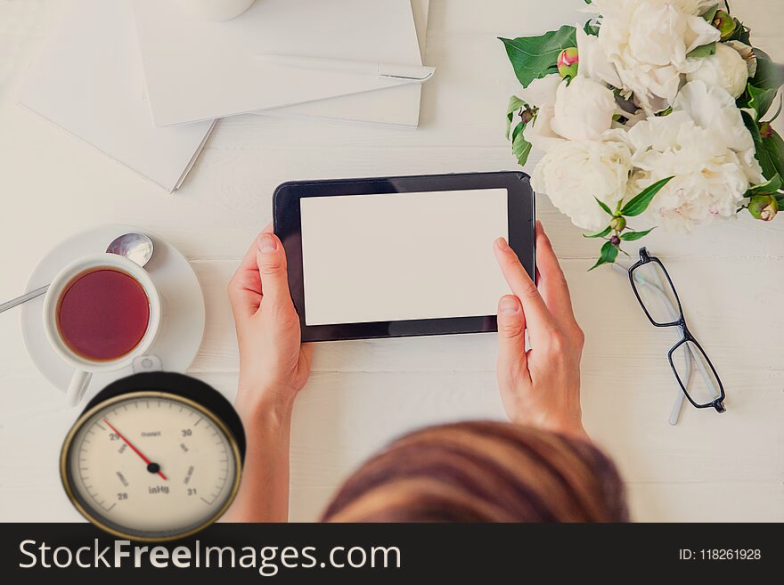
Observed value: 29.1 inHg
